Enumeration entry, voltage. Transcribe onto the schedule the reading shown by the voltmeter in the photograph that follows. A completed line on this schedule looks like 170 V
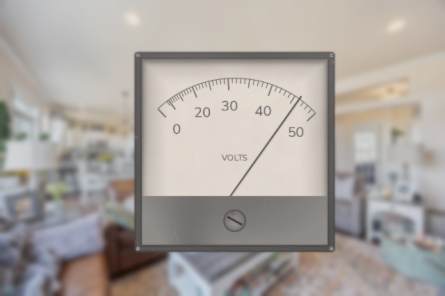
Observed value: 46 V
